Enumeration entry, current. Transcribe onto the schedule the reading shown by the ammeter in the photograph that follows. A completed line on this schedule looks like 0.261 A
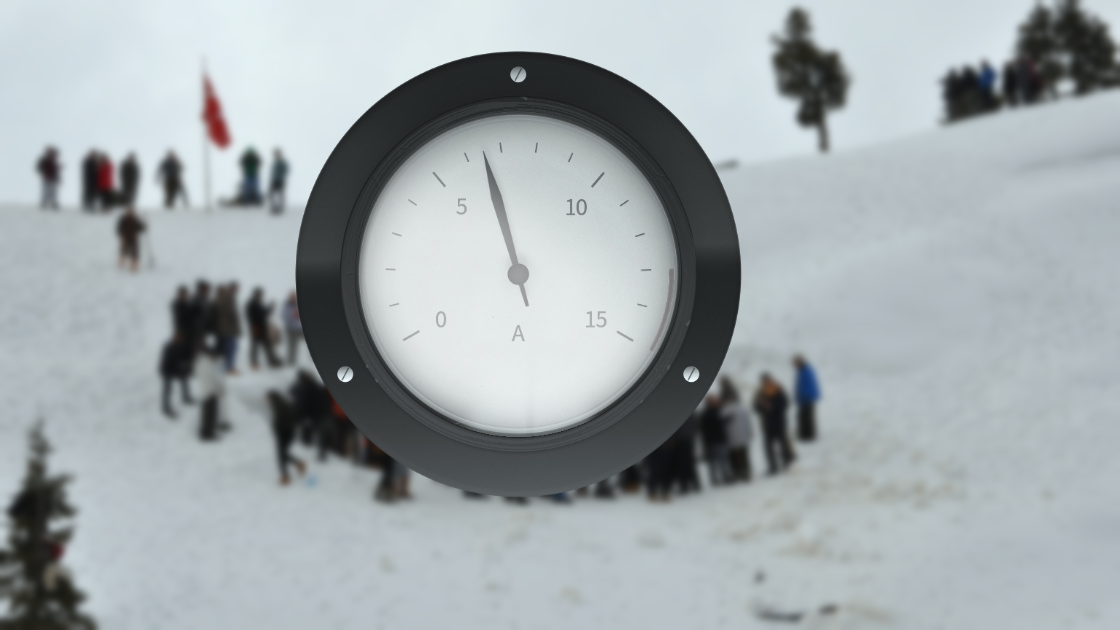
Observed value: 6.5 A
